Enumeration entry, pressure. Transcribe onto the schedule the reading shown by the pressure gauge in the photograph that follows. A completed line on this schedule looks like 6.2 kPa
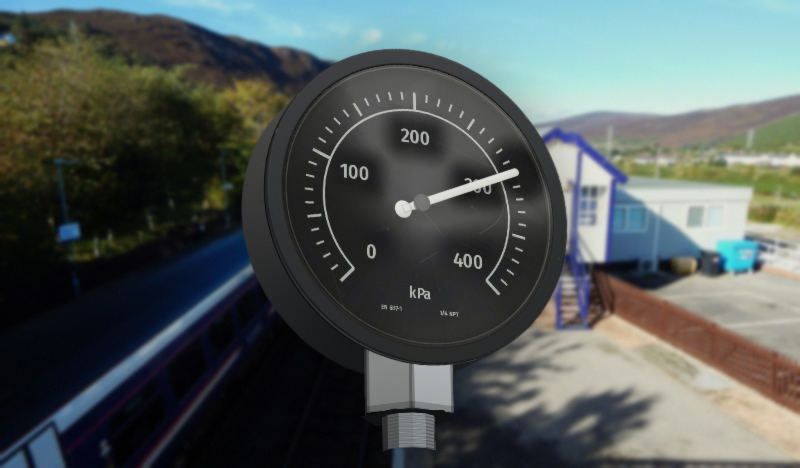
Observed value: 300 kPa
